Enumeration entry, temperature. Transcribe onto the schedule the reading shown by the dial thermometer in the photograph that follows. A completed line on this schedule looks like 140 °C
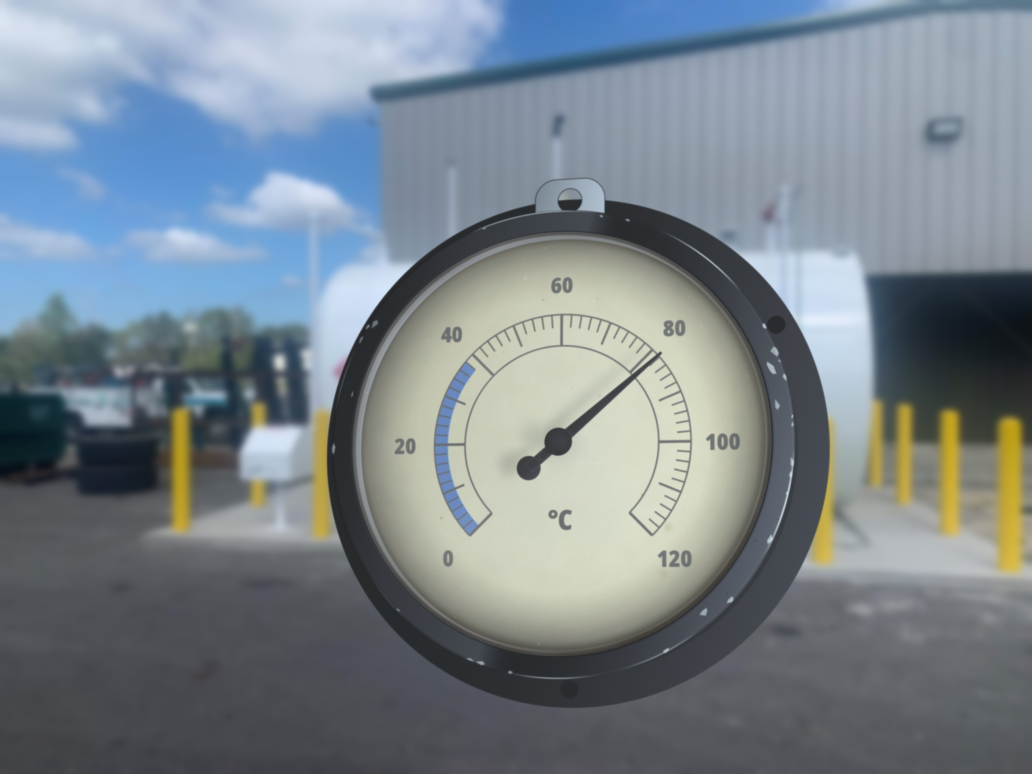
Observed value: 82 °C
